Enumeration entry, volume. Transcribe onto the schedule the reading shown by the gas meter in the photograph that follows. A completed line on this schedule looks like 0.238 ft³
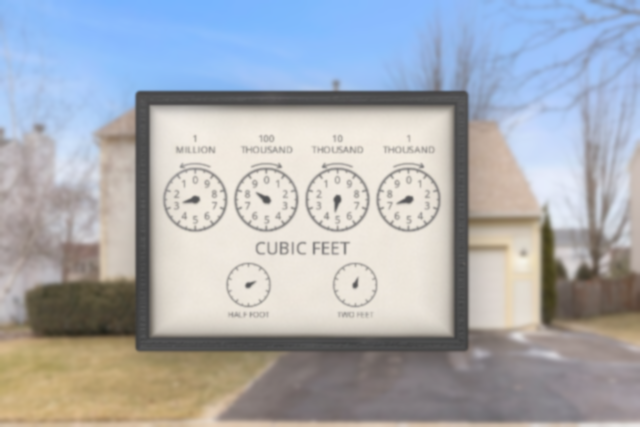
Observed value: 284700 ft³
